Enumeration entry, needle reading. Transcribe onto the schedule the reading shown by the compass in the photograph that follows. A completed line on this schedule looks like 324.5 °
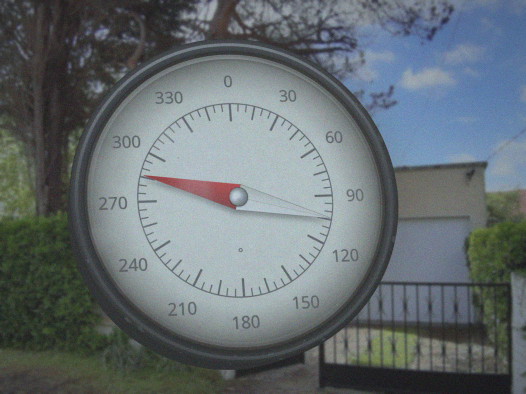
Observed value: 285 °
